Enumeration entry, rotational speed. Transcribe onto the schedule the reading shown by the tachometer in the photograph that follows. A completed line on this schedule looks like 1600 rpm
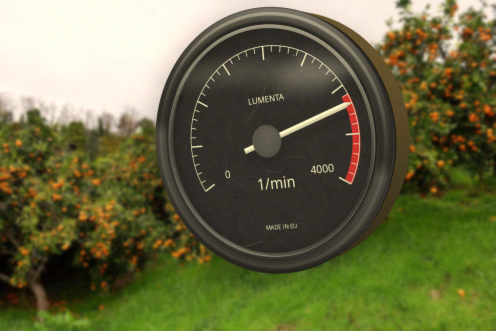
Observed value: 3200 rpm
